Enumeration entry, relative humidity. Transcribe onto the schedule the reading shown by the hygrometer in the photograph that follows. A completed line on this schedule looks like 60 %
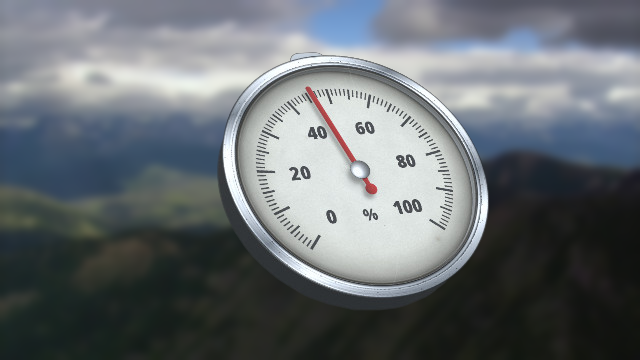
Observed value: 45 %
